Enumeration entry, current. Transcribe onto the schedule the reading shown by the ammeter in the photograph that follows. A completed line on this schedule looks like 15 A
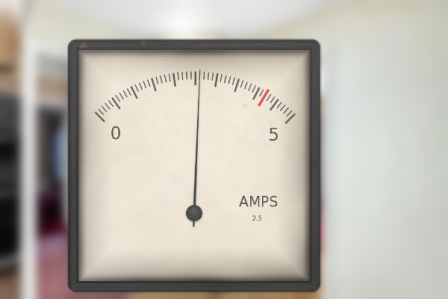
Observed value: 2.6 A
